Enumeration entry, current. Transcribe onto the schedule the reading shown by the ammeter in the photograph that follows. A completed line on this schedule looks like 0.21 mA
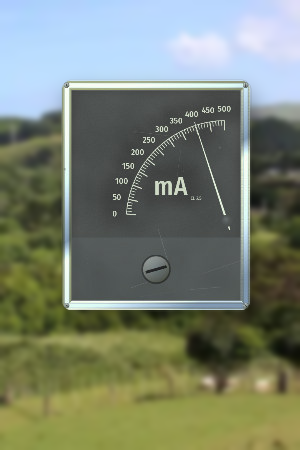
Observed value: 400 mA
